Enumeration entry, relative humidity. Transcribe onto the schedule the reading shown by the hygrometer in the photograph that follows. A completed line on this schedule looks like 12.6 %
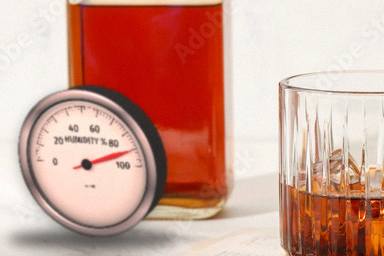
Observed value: 90 %
